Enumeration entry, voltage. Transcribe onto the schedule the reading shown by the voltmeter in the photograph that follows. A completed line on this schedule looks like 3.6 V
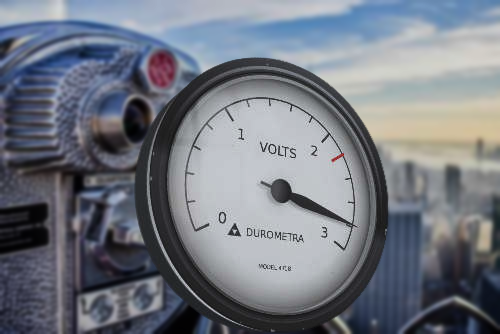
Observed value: 2.8 V
